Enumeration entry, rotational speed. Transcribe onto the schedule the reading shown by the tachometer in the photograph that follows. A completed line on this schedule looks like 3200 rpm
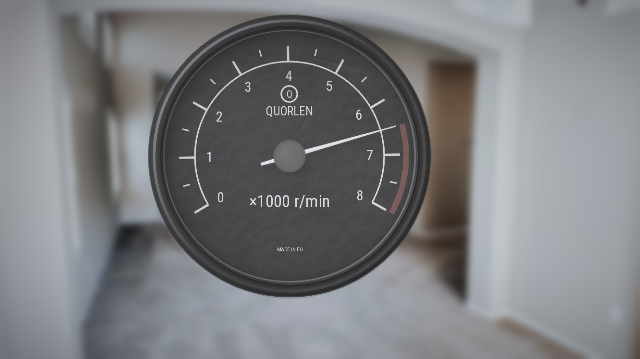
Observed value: 6500 rpm
